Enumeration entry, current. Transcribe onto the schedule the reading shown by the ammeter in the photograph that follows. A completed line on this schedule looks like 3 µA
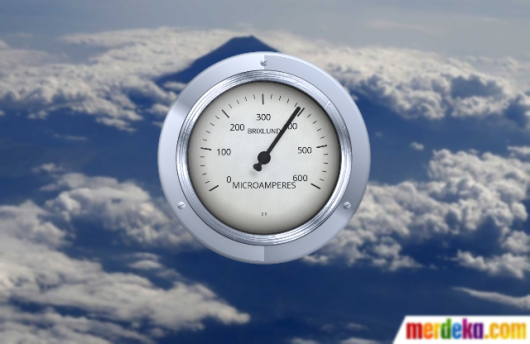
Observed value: 390 µA
